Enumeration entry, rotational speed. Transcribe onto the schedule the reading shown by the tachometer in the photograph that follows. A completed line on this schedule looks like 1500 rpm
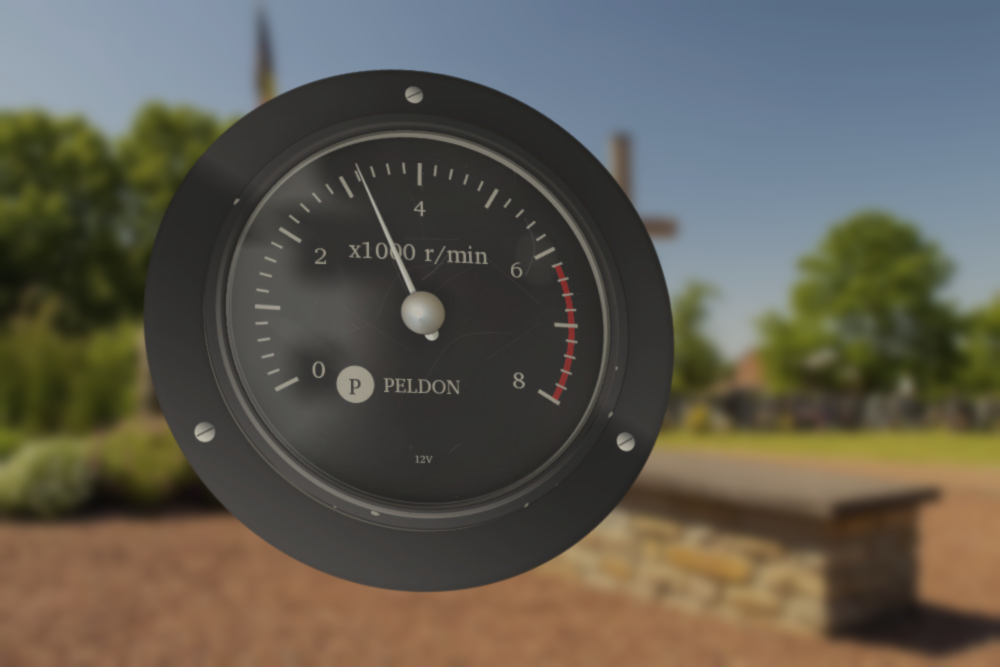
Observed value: 3200 rpm
